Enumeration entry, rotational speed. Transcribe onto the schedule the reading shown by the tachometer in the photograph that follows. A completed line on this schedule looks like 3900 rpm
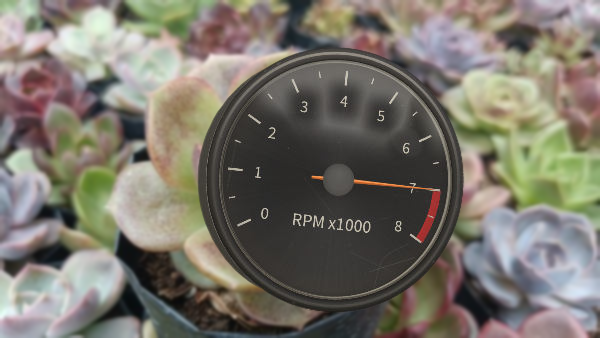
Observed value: 7000 rpm
